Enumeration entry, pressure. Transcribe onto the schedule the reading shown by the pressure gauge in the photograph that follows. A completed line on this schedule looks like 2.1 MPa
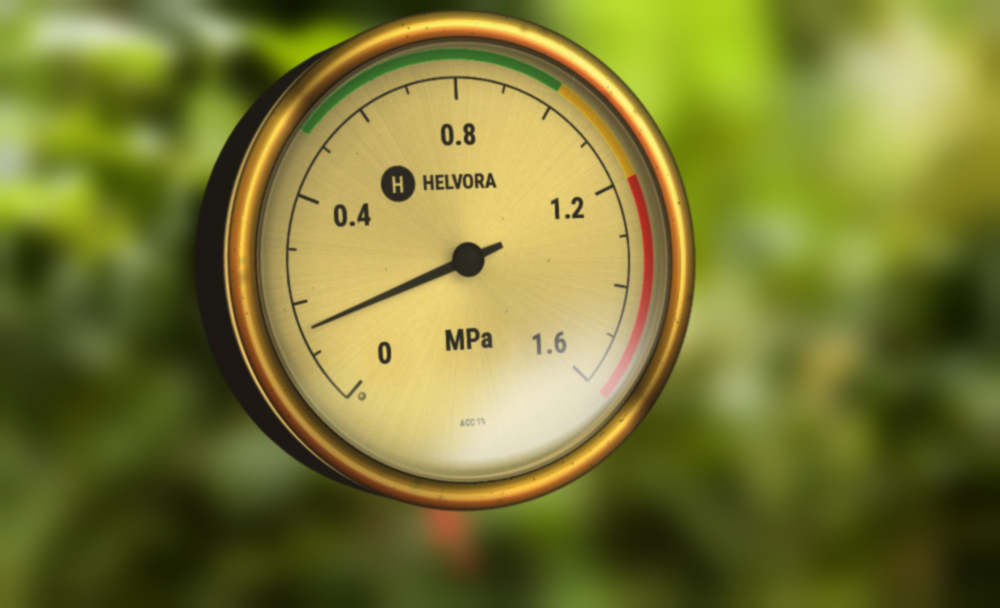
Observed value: 0.15 MPa
